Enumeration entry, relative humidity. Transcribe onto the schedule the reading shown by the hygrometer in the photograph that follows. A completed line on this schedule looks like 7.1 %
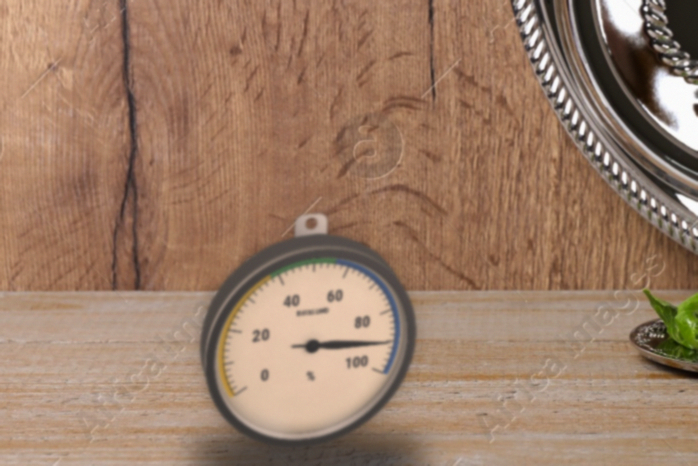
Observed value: 90 %
